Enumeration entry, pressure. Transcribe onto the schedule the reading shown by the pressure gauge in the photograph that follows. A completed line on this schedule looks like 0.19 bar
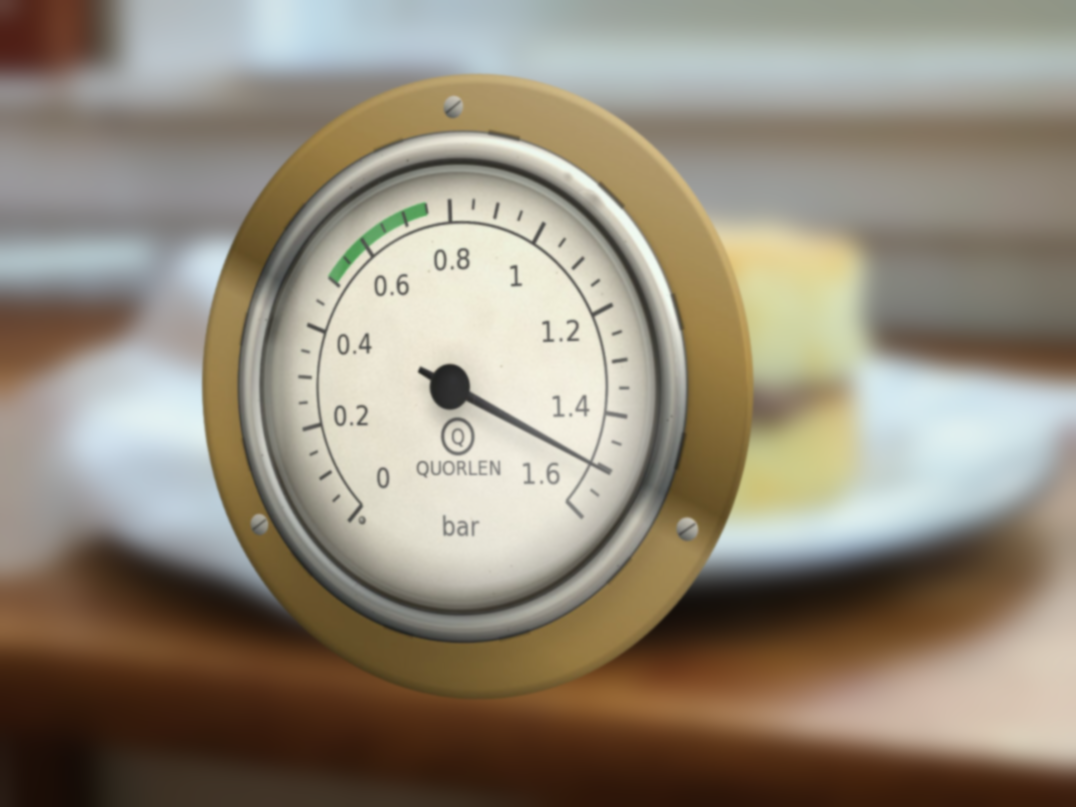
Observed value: 1.5 bar
